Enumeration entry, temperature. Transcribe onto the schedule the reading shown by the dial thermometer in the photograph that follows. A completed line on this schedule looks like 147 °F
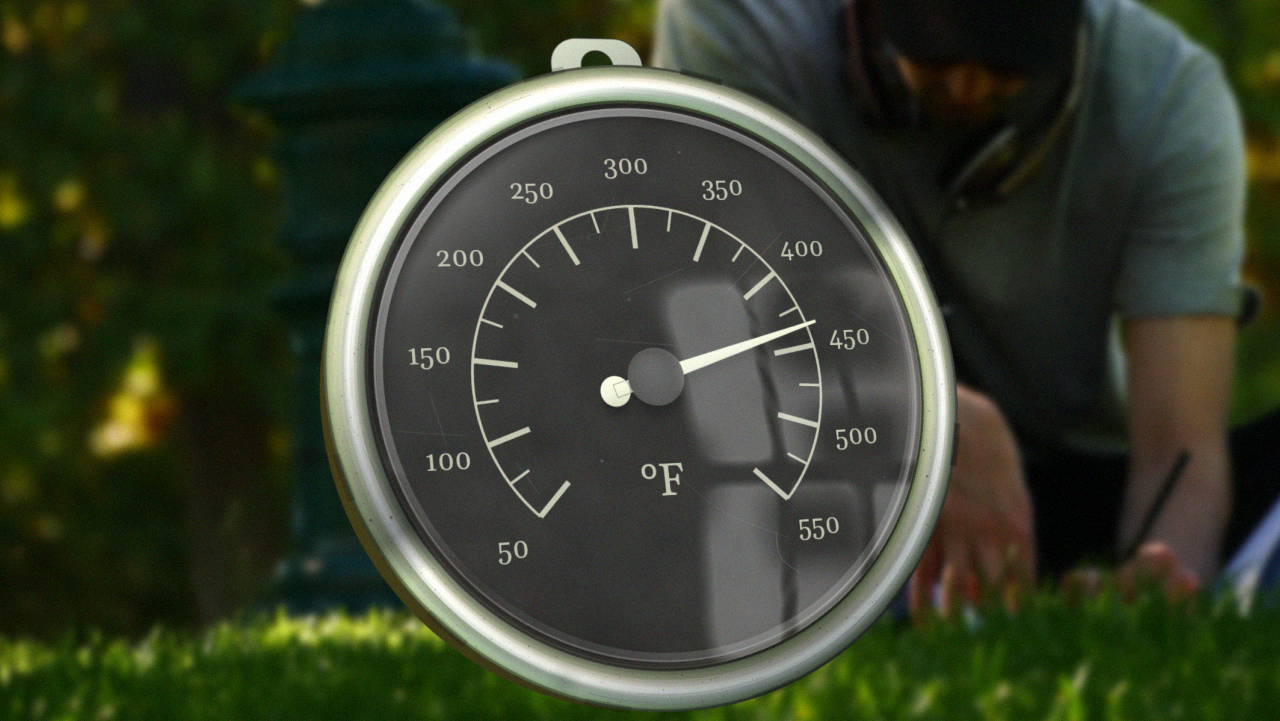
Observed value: 437.5 °F
